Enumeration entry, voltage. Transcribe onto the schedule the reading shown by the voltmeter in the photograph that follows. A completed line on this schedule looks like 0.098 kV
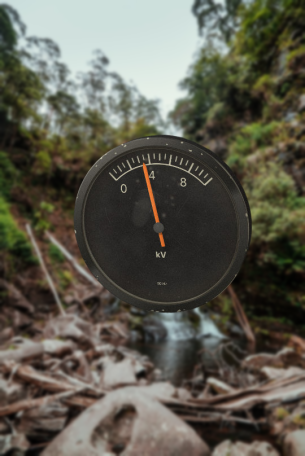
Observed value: 3.5 kV
